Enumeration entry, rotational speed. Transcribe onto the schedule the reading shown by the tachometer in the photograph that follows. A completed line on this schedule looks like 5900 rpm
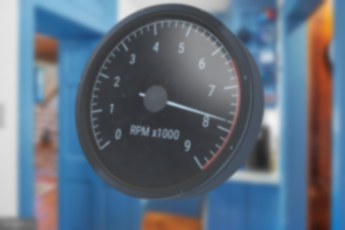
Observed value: 7800 rpm
